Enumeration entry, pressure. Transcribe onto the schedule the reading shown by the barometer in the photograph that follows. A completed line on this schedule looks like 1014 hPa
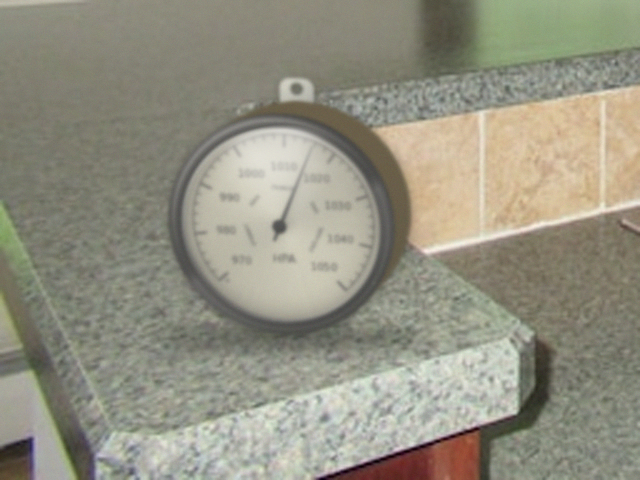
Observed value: 1016 hPa
